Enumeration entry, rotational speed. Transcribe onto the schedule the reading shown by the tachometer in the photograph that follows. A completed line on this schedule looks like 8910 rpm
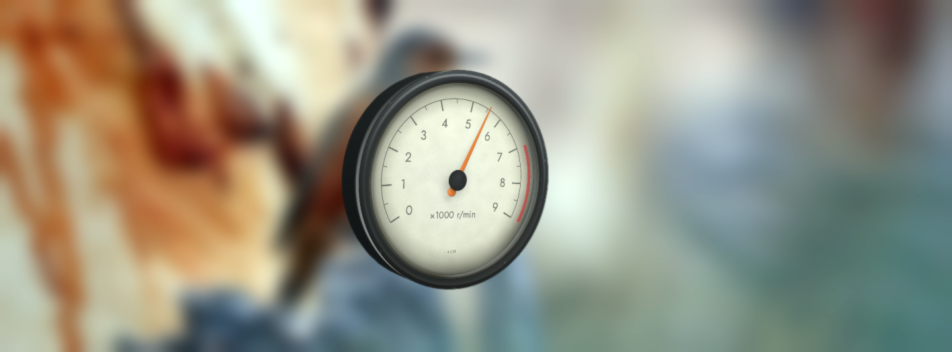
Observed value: 5500 rpm
